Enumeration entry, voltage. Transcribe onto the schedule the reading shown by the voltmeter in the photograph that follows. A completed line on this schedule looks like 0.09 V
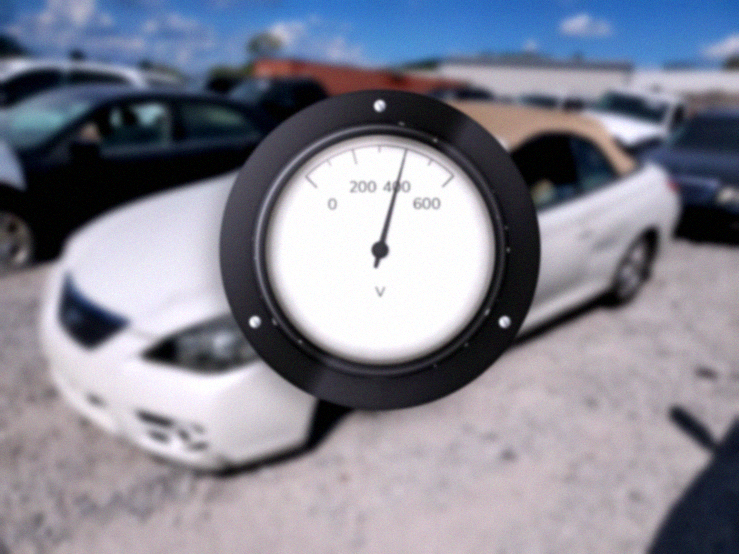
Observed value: 400 V
